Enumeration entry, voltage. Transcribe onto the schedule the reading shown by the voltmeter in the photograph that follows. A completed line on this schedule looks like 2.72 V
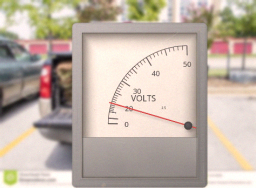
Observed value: 20 V
